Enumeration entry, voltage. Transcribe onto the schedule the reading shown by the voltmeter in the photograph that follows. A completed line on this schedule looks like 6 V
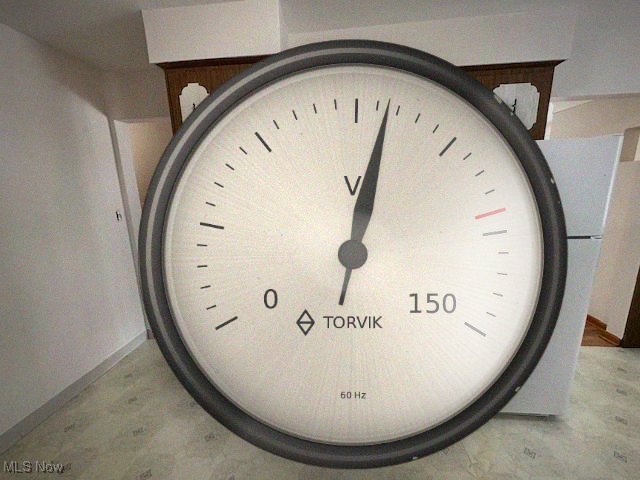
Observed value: 82.5 V
